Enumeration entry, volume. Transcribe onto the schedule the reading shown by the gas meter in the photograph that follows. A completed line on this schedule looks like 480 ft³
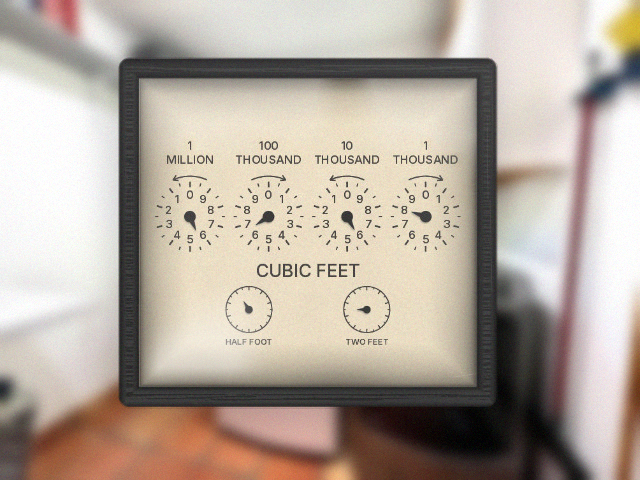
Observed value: 565800 ft³
